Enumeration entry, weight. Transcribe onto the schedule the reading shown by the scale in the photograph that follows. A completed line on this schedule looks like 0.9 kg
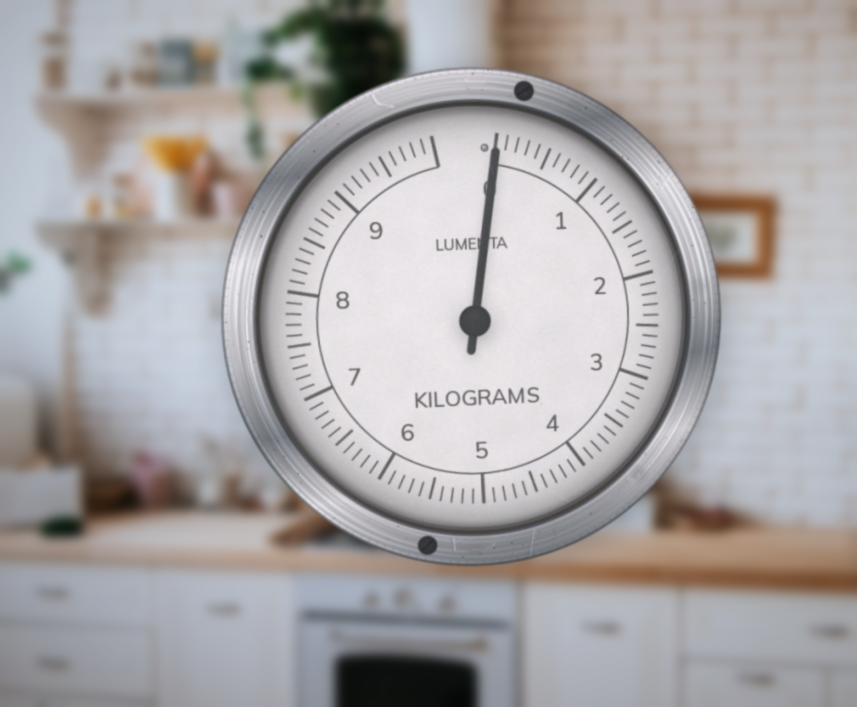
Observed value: 0 kg
